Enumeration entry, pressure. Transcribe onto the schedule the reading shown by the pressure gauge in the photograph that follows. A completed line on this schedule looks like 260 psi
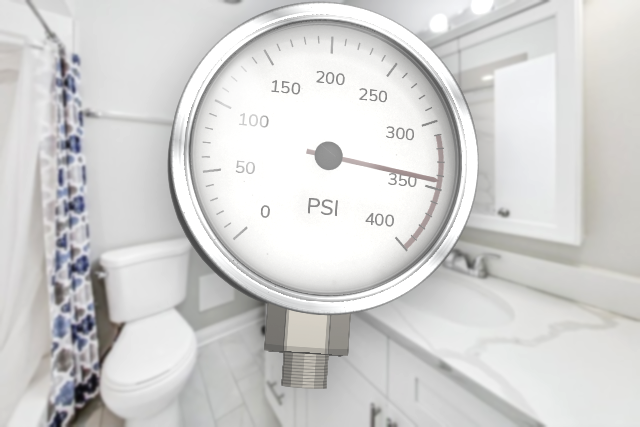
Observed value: 345 psi
